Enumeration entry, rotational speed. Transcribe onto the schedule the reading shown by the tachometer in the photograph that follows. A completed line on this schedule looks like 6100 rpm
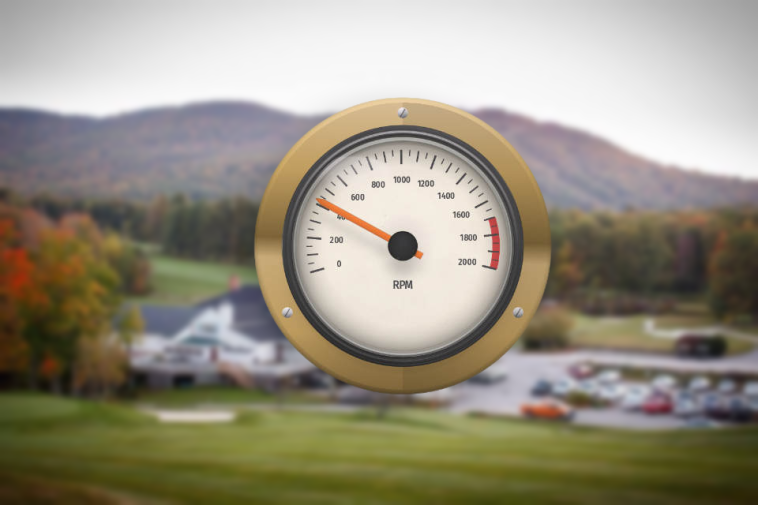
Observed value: 425 rpm
